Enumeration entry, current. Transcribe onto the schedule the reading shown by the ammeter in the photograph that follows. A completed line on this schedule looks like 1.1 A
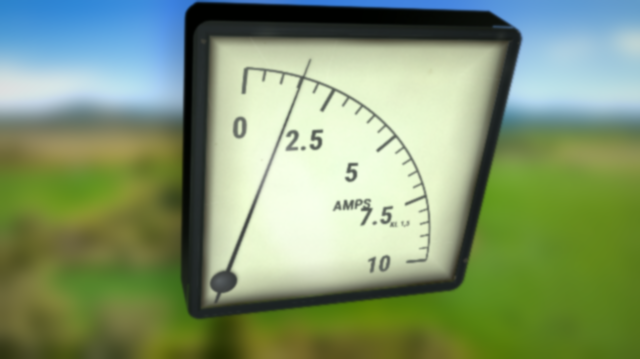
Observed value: 1.5 A
